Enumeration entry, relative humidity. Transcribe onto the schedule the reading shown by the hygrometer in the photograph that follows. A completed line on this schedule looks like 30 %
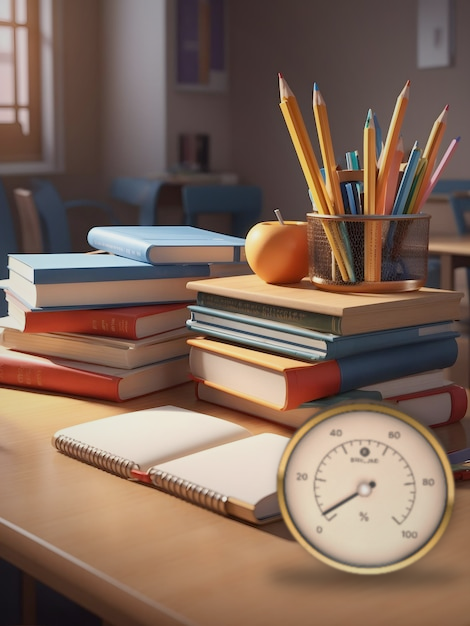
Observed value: 4 %
